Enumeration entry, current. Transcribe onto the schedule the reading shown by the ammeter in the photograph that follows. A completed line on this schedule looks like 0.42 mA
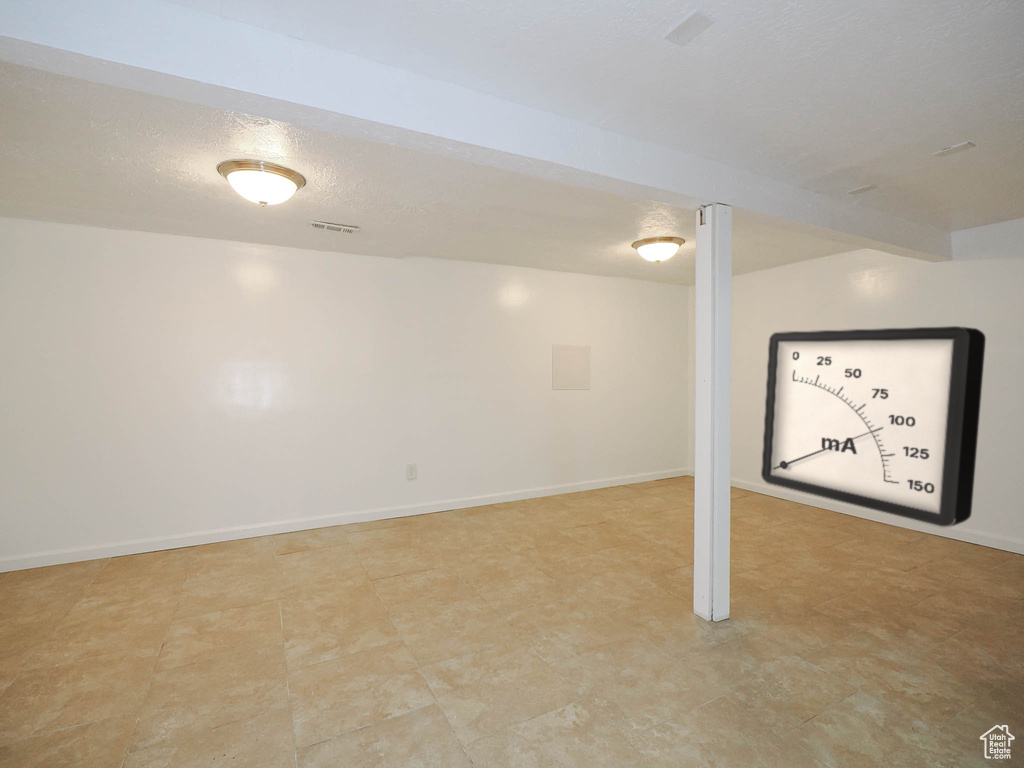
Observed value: 100 mA
